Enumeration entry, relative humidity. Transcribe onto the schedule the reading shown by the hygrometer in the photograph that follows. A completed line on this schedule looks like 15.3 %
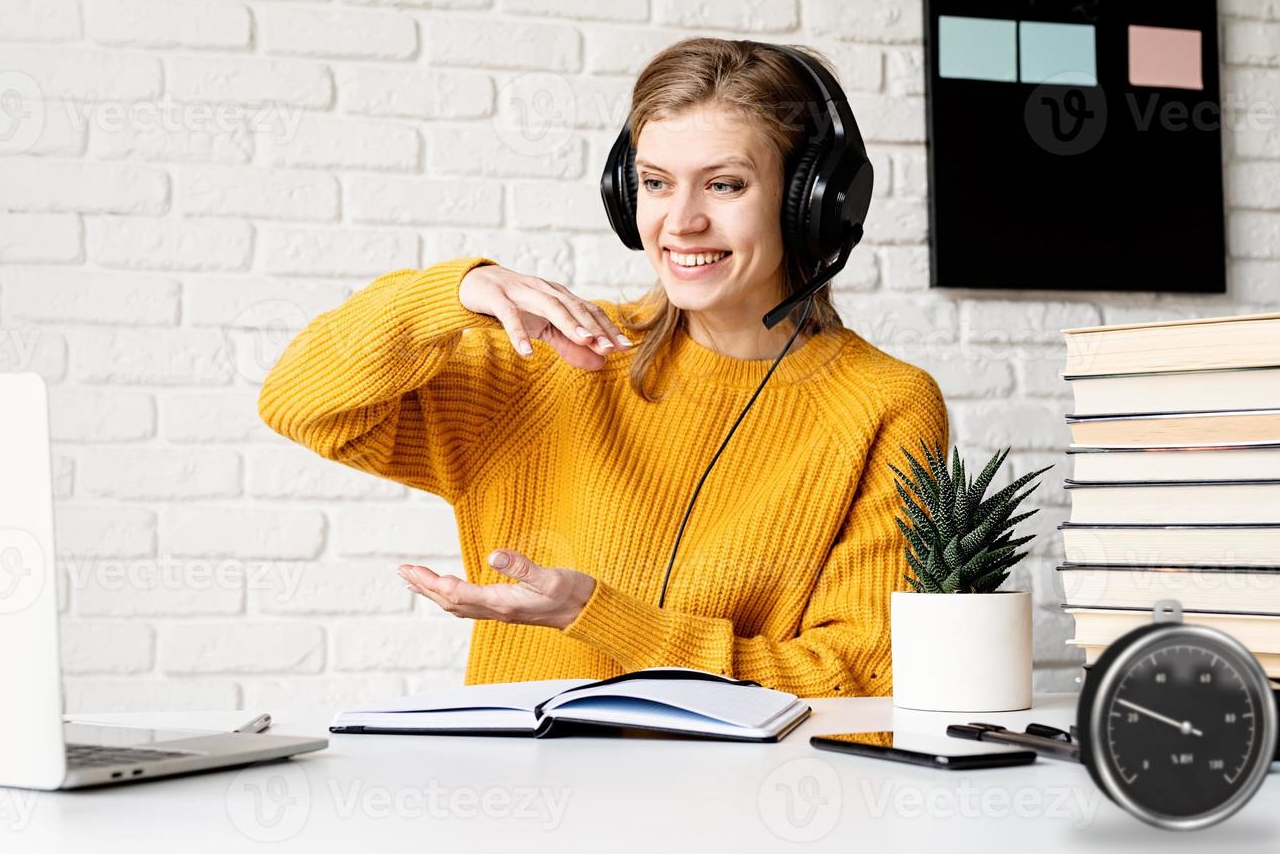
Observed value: 24 %
